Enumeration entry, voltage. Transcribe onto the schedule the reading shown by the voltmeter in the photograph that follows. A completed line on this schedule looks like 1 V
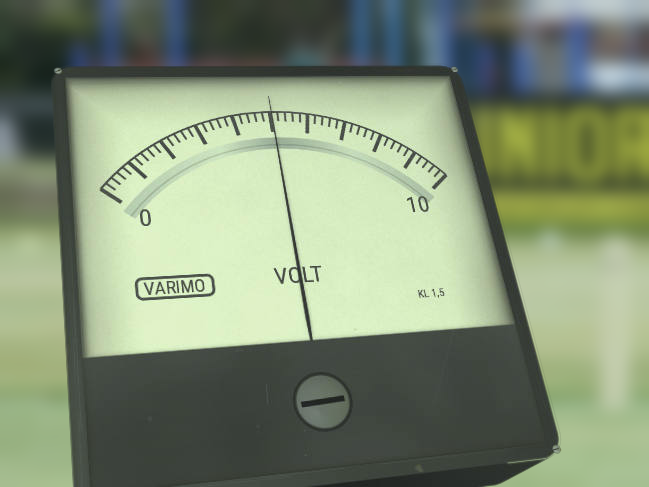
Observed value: 5 V
